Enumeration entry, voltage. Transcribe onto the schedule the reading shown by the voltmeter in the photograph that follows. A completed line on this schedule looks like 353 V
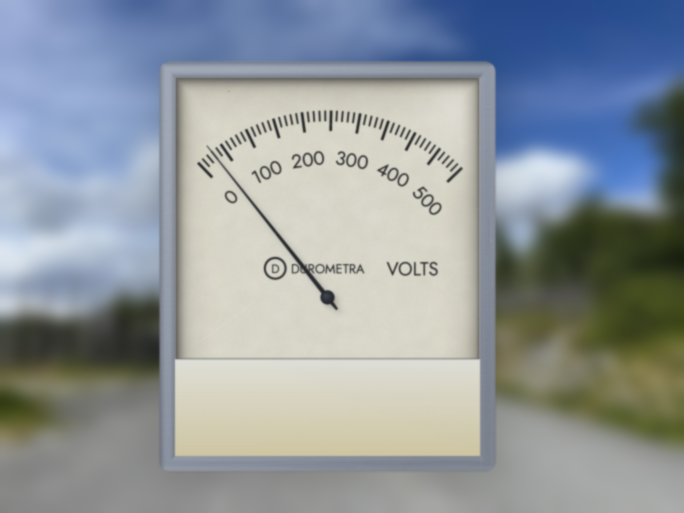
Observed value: 30 V
